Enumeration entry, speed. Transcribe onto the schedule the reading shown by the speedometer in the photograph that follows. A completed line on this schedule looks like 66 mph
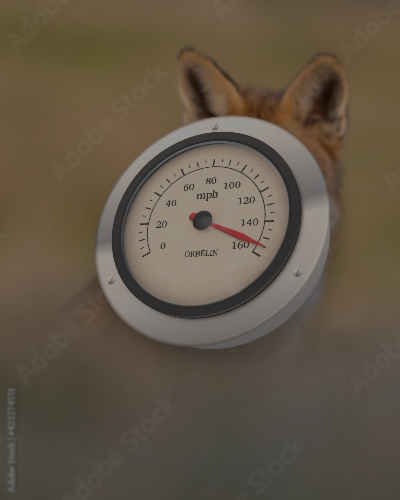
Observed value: 155 mph
